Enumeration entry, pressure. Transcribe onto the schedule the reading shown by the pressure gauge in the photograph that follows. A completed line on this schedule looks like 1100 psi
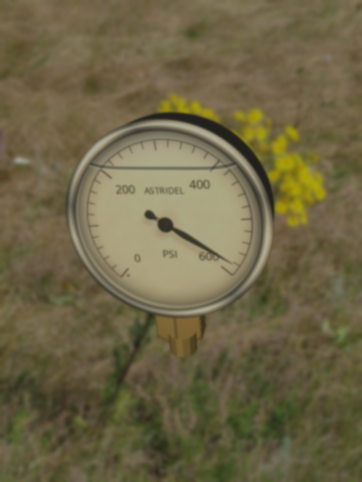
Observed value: 580 psi
